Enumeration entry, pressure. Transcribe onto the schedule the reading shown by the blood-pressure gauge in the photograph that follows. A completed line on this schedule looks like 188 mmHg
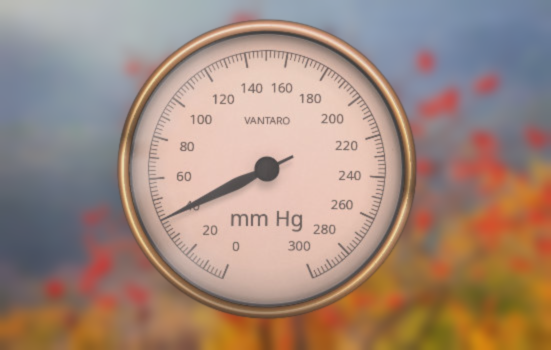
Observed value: 40 mmHg
